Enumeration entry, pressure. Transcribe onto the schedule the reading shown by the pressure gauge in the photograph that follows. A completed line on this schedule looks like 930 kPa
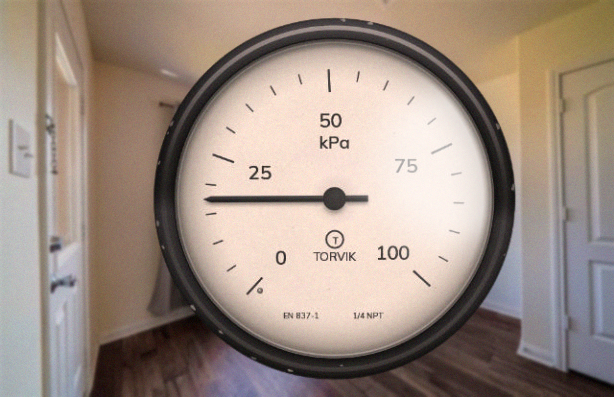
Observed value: 17.5 kPa
